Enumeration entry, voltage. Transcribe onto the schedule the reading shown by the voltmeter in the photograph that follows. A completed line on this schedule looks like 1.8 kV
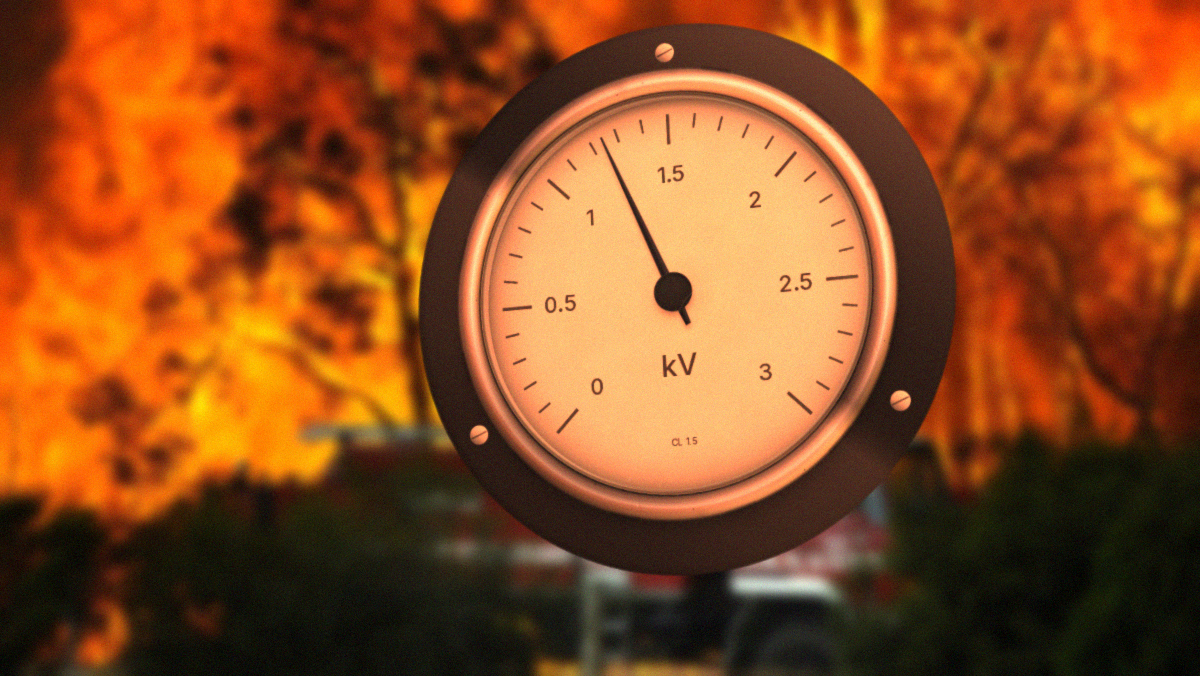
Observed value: 1.25 kV
